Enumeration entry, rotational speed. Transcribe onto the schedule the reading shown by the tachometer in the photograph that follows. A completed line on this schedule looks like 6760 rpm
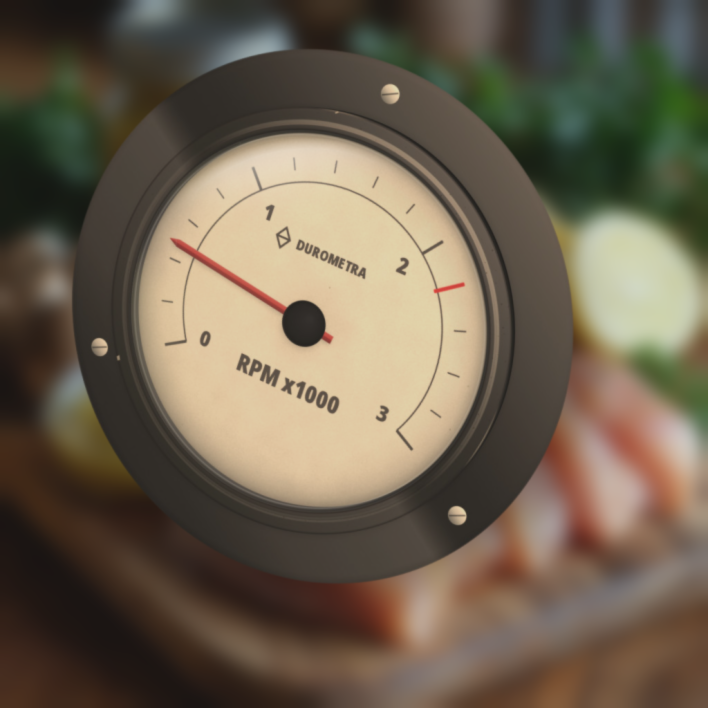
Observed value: 500 rpm
